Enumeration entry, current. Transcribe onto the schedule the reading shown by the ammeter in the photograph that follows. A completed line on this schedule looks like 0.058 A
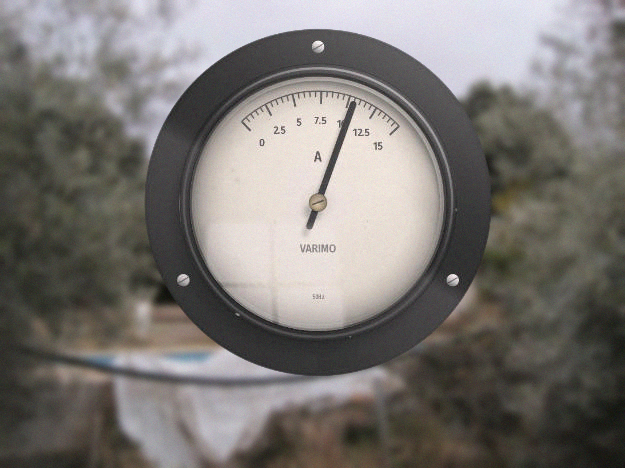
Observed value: 10.5 A
